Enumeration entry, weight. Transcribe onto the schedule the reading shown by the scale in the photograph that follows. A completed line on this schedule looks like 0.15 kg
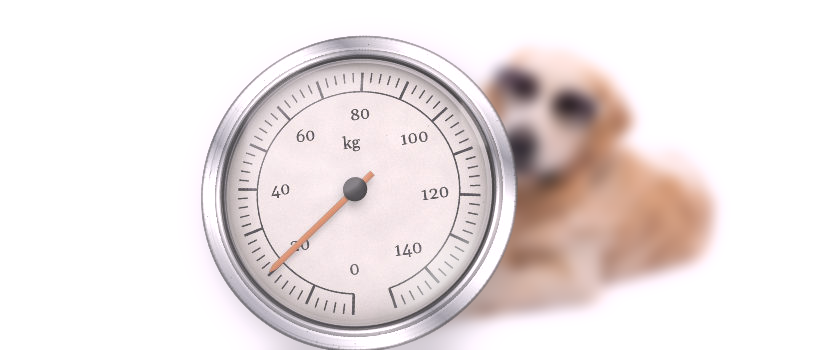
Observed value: 20 kg
